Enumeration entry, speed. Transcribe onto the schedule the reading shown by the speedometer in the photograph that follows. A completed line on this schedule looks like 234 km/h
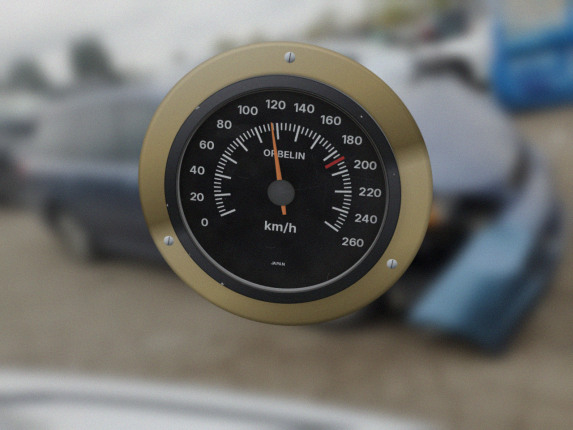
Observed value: 116 km/h
